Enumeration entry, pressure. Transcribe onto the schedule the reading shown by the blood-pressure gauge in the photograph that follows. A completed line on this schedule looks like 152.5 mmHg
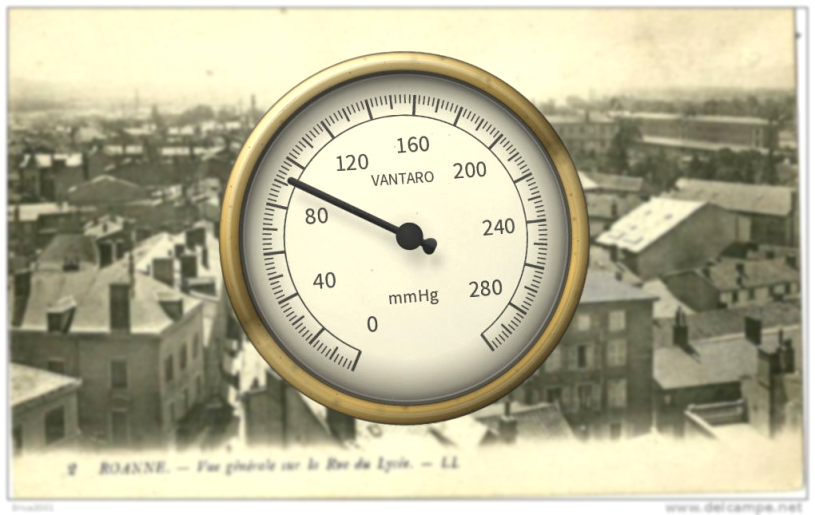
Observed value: 92 mmHg
